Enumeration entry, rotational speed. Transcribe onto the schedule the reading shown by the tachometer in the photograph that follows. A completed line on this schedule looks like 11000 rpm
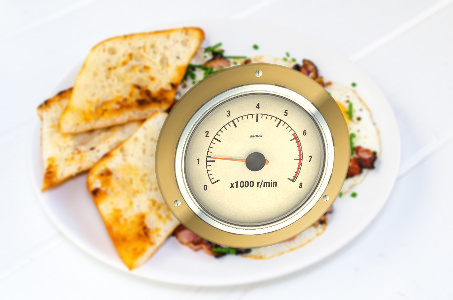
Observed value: 1200 rpm
